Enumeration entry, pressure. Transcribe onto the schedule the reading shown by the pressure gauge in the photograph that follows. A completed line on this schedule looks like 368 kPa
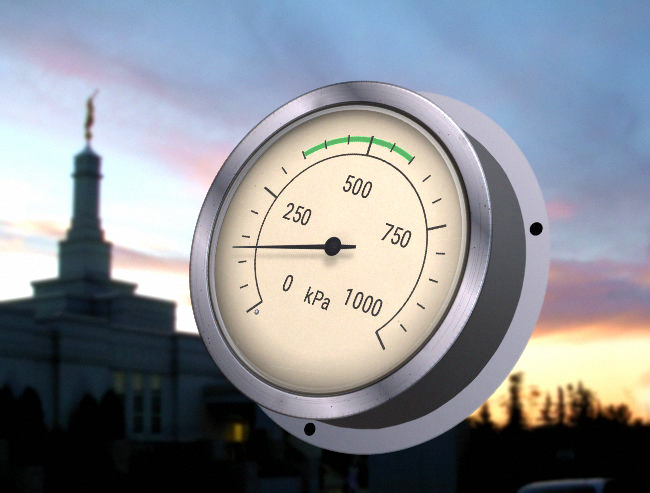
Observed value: 125 kPa
